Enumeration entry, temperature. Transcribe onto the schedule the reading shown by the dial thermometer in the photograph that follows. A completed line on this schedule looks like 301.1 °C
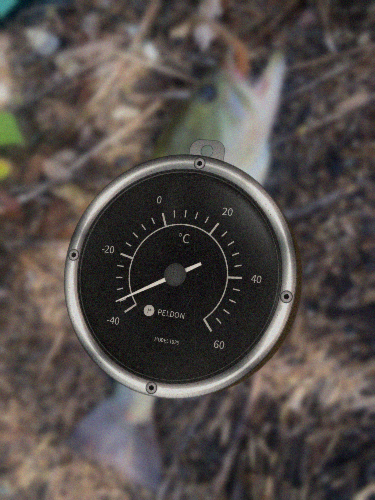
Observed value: -36 °C
